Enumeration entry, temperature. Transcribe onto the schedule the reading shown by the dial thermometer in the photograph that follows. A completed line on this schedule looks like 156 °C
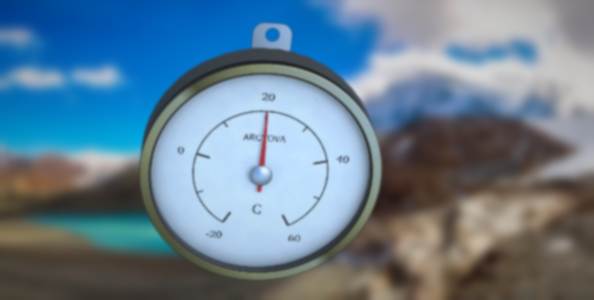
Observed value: 20 °C
